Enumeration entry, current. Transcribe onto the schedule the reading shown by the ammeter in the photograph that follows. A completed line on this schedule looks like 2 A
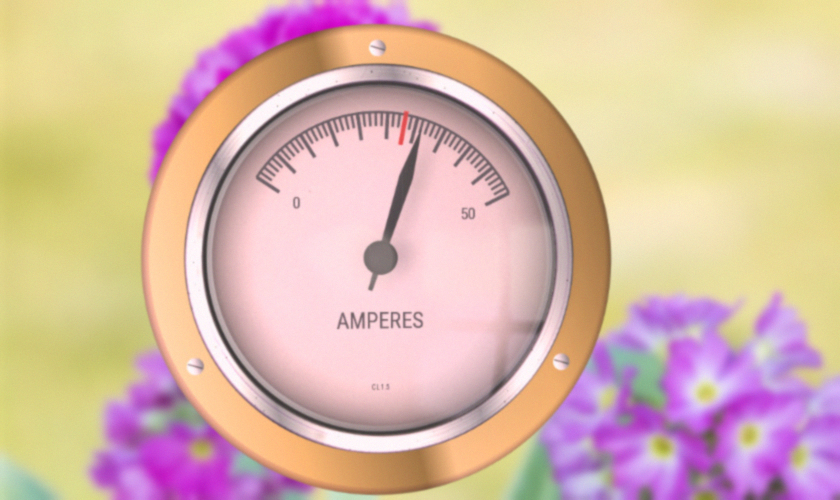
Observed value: 31 A
